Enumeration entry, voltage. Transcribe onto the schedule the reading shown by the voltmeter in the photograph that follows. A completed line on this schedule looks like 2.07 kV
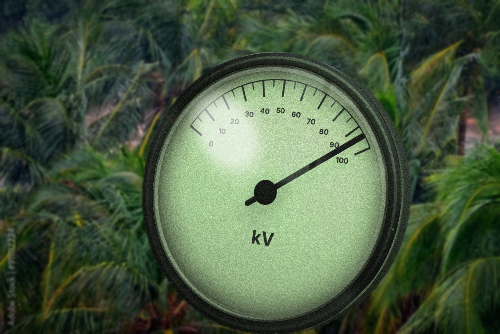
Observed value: 95 kV
